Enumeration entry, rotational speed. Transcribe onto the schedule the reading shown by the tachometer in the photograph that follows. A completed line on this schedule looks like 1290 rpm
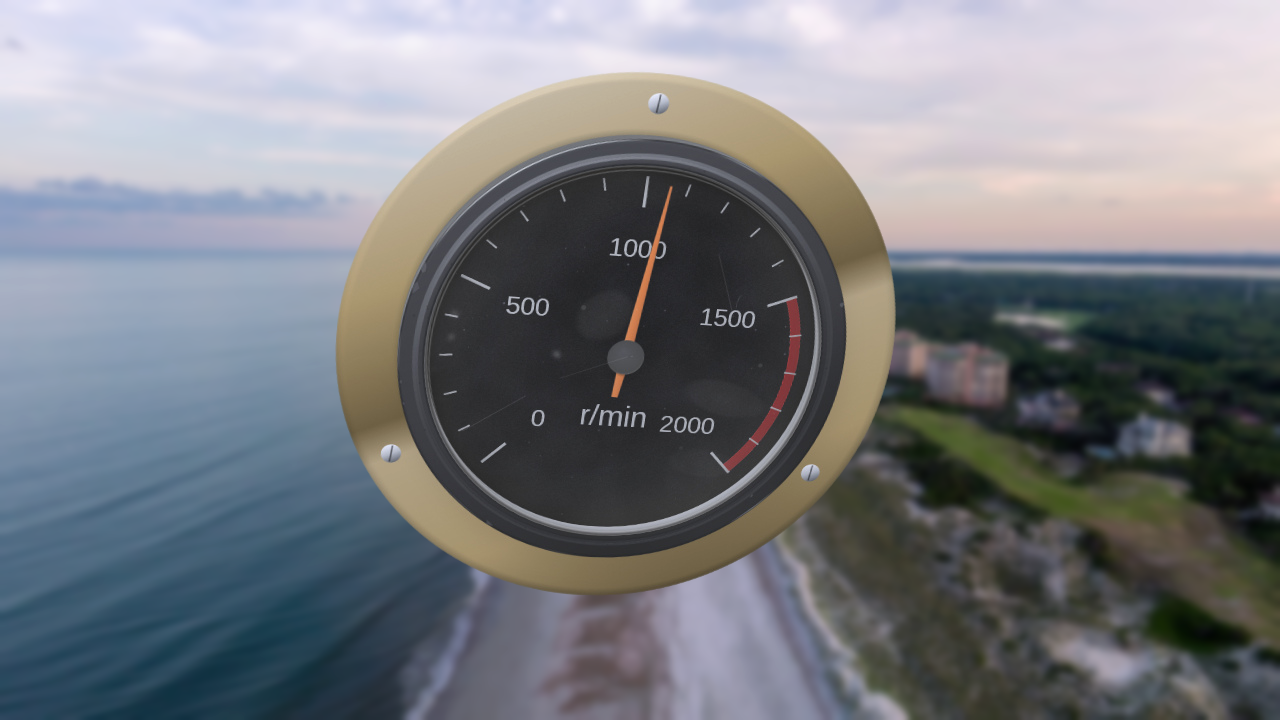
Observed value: 1050 rpm
